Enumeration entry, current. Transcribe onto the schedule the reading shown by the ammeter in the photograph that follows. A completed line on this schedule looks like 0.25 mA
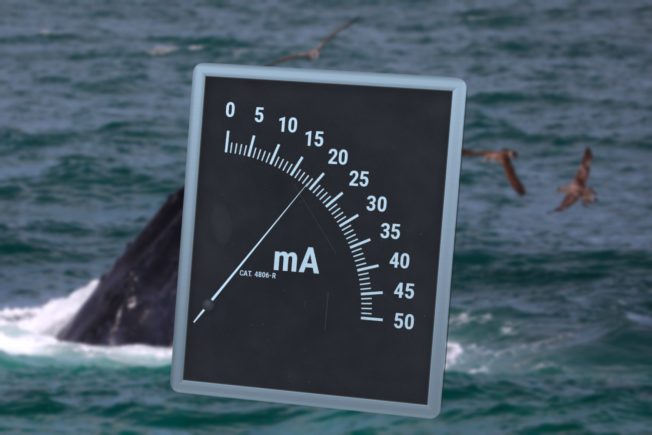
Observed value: 19 mA
